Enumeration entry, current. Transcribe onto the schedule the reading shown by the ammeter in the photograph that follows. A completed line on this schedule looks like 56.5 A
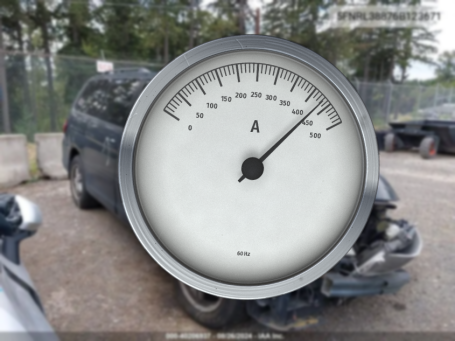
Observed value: 430 A
